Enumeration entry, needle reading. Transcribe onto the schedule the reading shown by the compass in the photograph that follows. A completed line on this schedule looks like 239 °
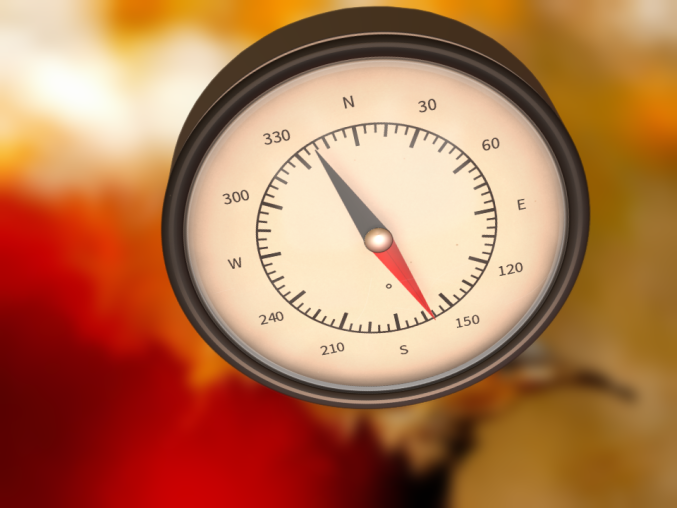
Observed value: 160 °
